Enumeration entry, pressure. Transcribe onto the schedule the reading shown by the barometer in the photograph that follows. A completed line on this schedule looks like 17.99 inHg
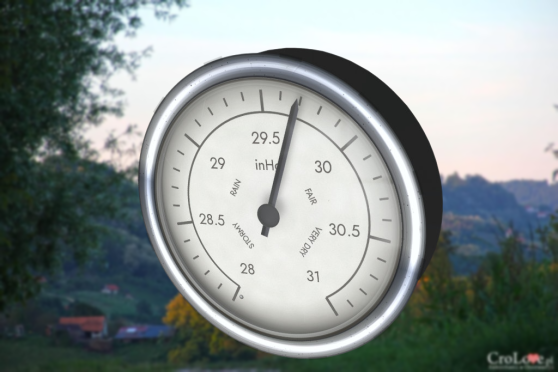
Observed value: 29.7 inHg
